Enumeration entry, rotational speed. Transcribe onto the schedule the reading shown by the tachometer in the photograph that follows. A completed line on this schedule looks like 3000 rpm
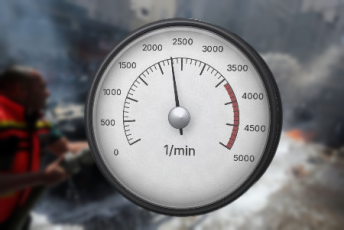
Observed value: 2300 rpm
